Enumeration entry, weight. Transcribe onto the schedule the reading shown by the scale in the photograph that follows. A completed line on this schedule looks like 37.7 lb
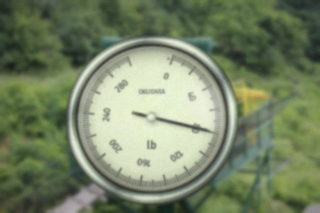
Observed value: 80 lb
